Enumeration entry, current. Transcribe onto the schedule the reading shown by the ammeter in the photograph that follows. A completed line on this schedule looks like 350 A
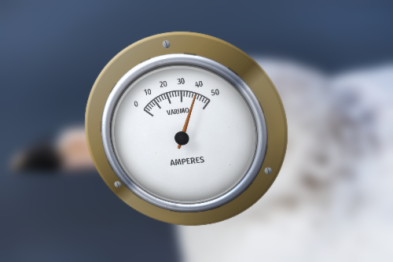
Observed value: 40 A
